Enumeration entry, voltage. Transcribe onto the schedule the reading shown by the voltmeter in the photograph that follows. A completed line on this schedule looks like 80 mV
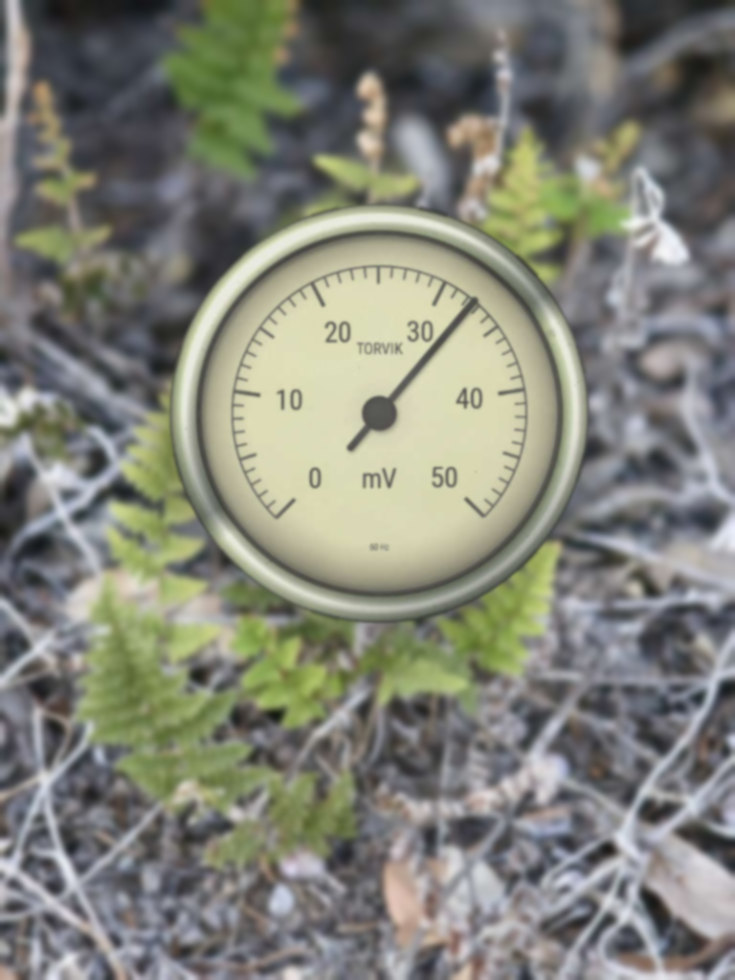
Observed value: 32.5 mV
